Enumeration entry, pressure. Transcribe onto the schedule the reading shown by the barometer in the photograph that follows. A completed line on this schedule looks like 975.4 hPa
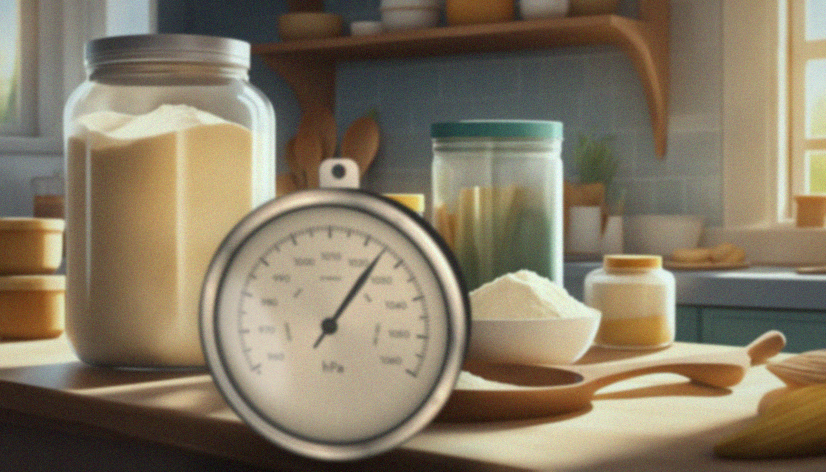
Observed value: 1025 hPa
